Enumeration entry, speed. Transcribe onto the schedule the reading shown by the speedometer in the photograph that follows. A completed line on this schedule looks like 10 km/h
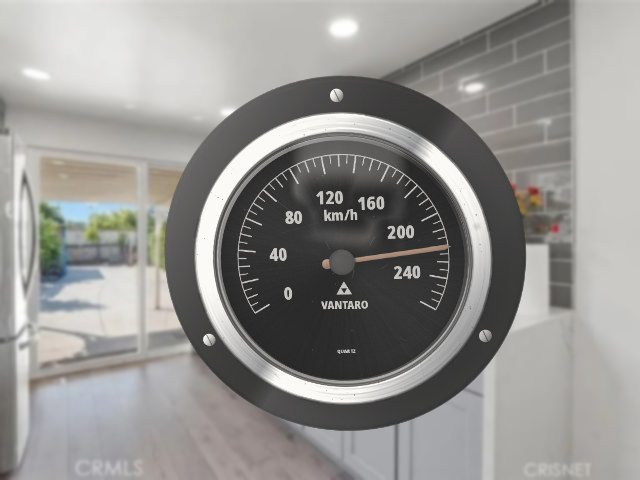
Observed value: 220 km/h
